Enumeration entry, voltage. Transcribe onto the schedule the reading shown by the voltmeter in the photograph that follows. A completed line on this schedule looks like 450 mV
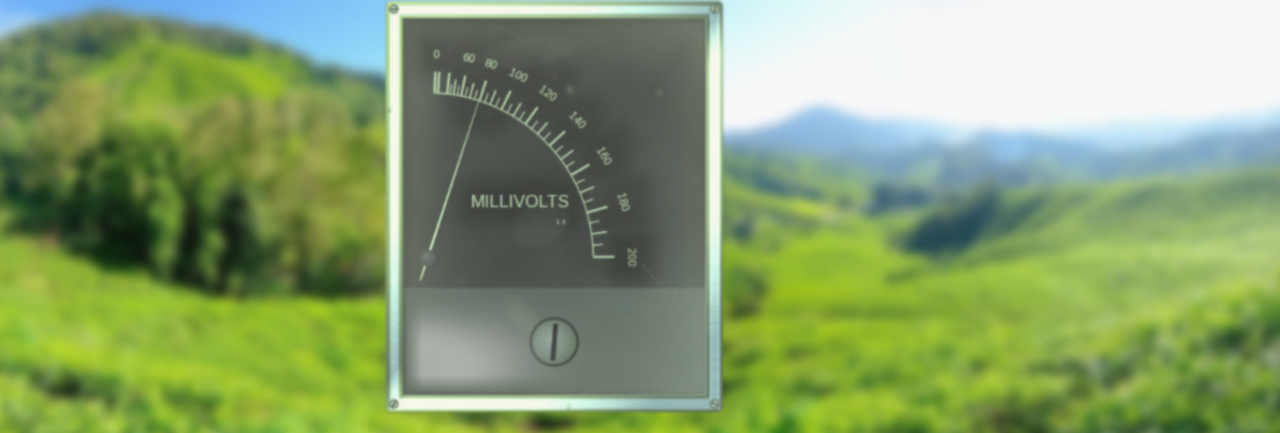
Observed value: 80 mV
